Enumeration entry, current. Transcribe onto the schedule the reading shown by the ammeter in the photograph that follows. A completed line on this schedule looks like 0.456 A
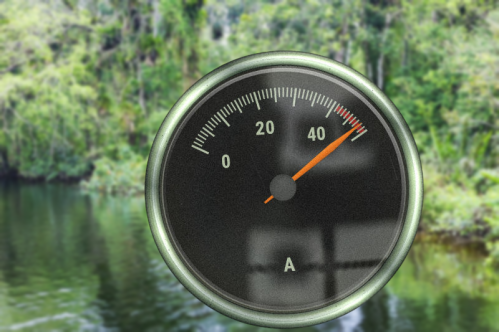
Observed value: 48 A
